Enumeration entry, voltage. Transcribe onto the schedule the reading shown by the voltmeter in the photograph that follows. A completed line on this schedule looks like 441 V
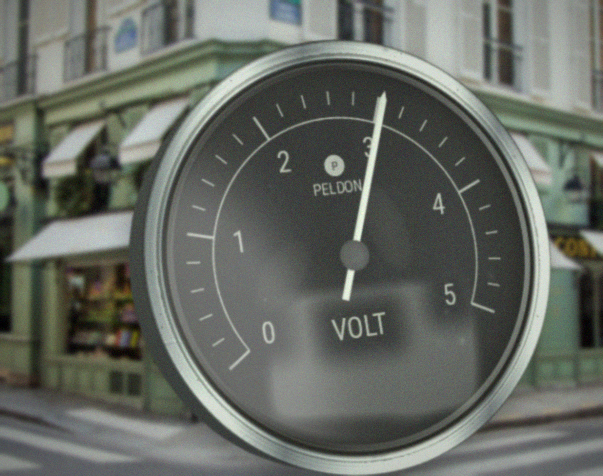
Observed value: 3 V
